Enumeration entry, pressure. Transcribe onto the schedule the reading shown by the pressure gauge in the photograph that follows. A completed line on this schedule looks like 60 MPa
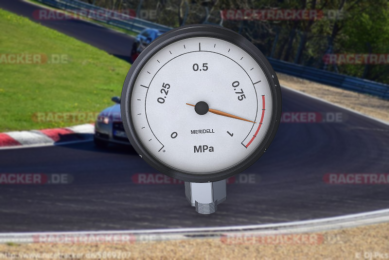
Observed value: 0.9 MPa
